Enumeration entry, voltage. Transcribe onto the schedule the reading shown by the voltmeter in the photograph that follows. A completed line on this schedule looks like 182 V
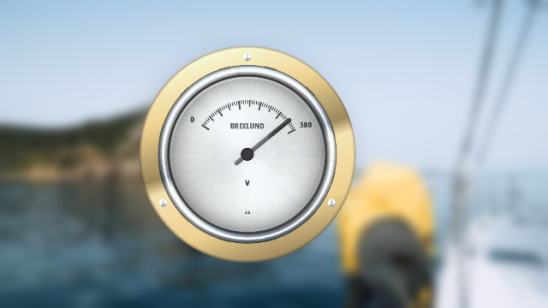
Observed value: 450 V
